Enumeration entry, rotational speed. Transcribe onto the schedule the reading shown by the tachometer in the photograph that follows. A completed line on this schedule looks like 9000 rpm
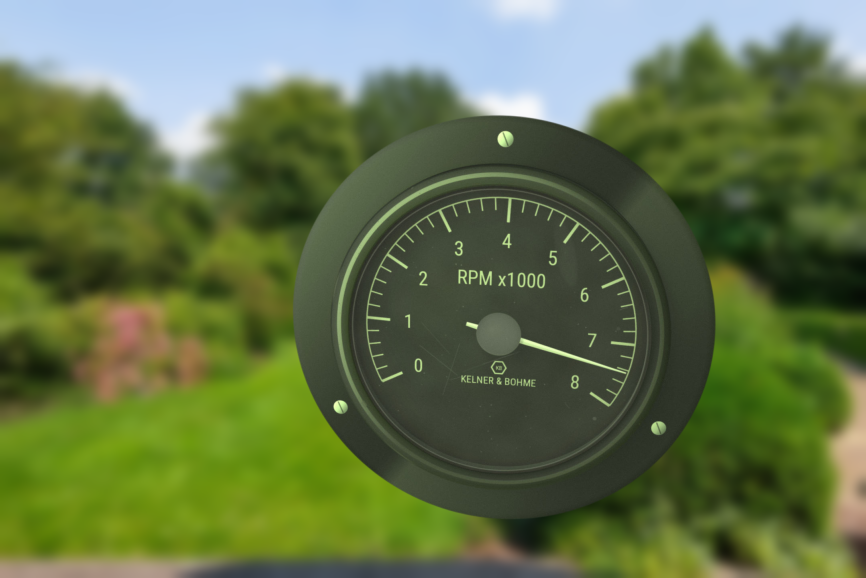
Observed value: 7400 rpm
